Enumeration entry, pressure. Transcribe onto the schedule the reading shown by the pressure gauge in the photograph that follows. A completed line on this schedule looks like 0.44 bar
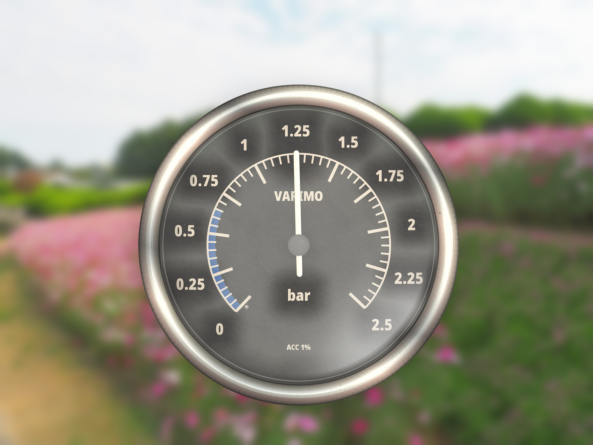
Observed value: 1.25 bar
